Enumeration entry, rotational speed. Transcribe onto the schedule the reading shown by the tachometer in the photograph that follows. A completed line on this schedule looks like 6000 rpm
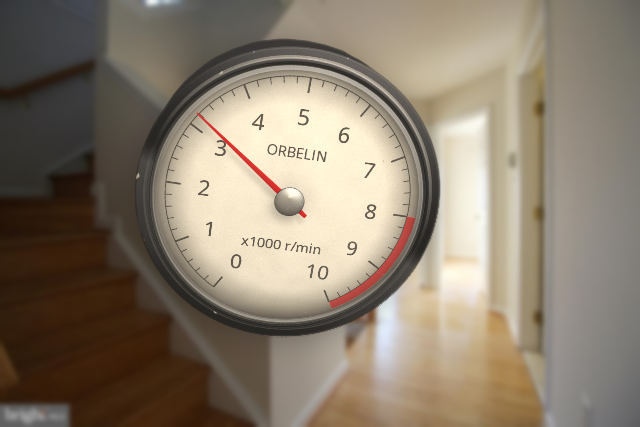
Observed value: 3200 rpm
